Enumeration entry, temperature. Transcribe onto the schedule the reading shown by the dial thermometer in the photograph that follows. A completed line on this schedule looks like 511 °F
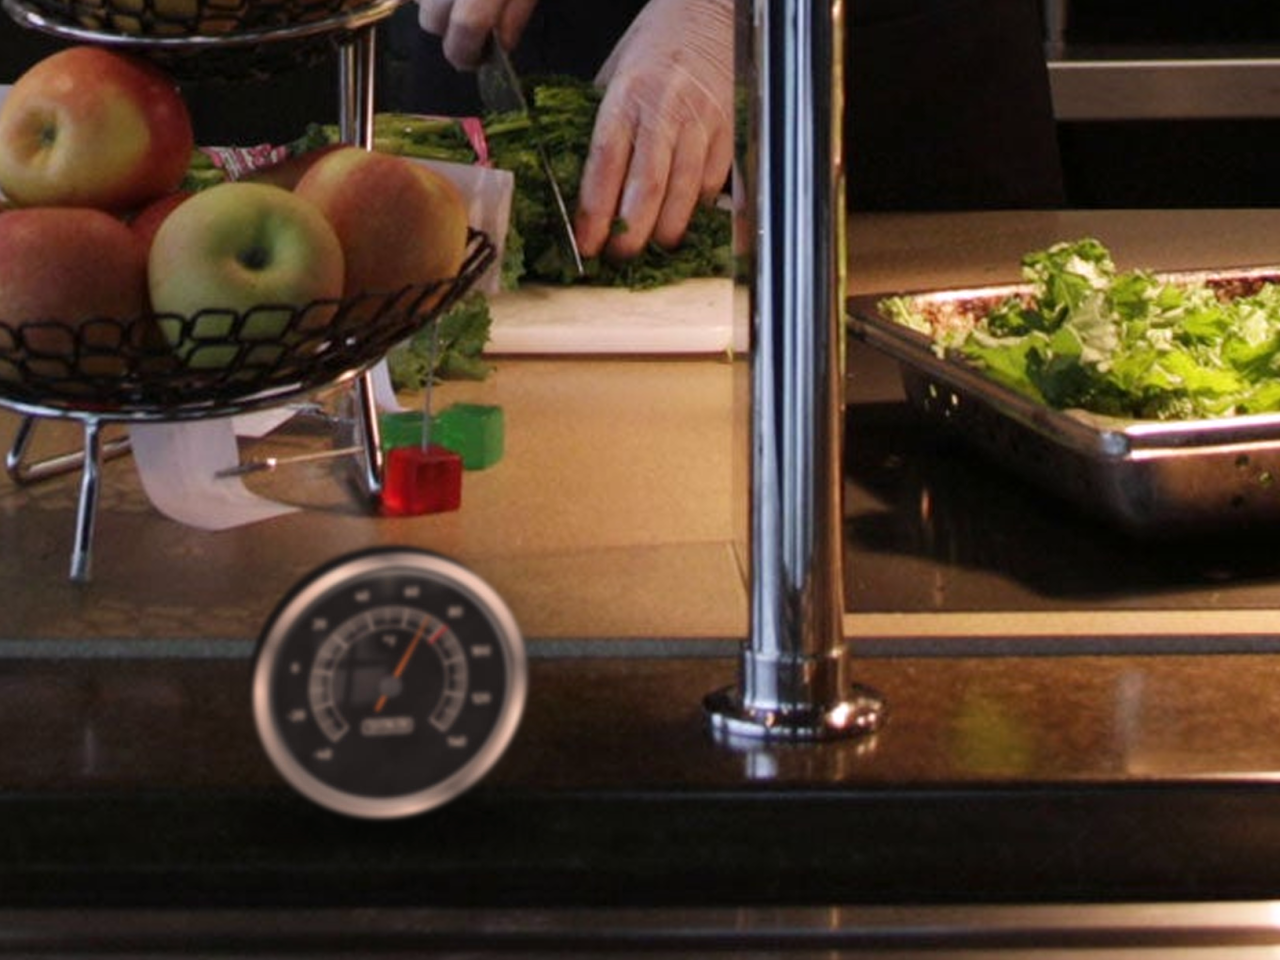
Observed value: 70 °F
